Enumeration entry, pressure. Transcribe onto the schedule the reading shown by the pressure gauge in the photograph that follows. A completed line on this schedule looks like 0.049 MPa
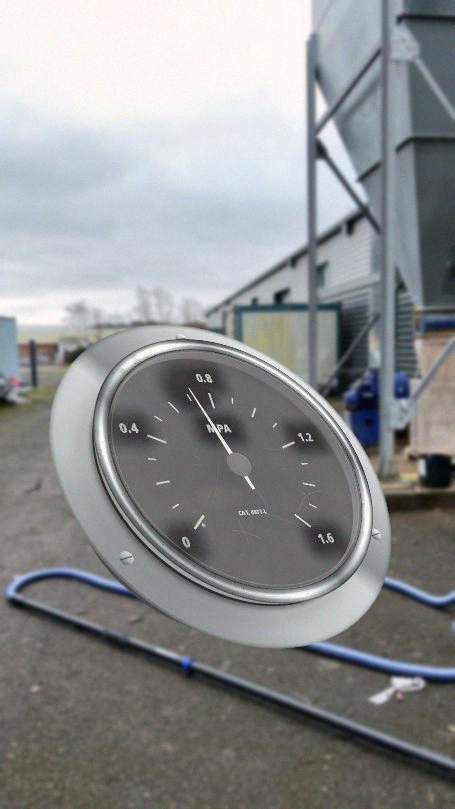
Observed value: 0.7 MPa
